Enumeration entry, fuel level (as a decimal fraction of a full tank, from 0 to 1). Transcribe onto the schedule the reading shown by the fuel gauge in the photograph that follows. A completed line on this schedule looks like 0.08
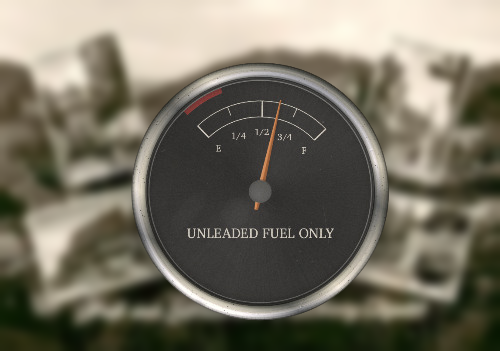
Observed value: 0.625
